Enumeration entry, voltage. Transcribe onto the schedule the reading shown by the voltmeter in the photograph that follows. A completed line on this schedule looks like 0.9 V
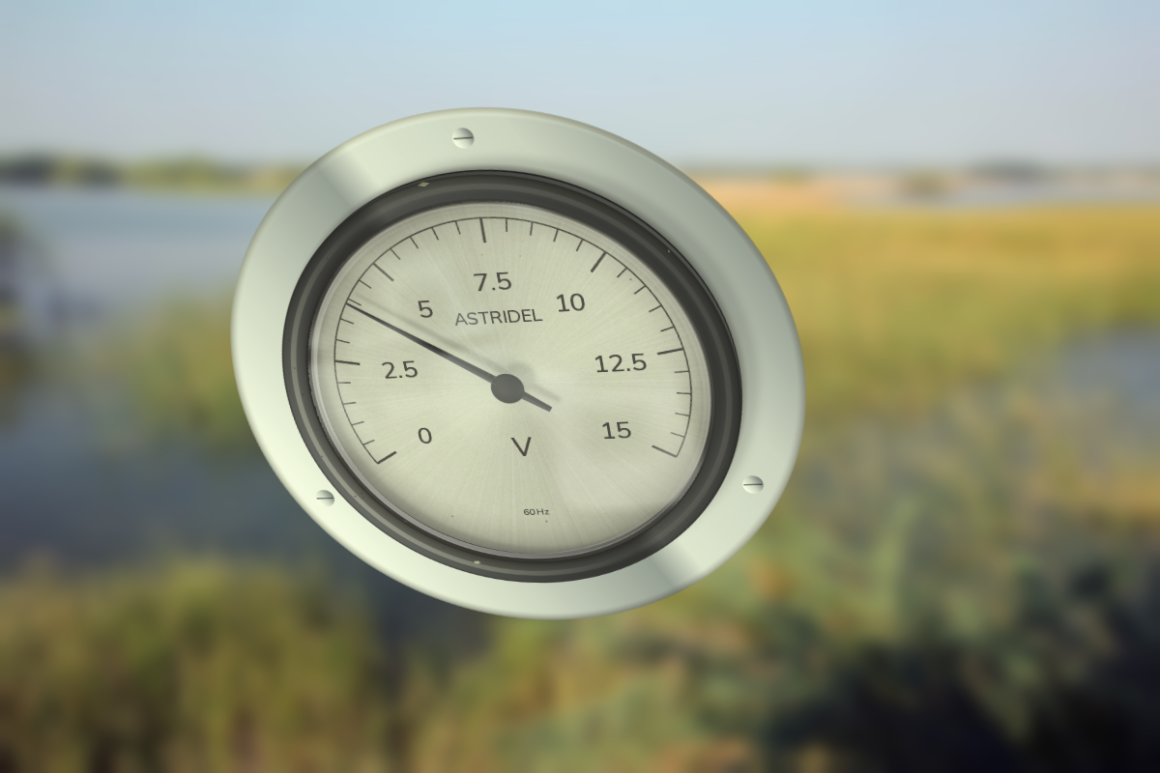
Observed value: 4 V
